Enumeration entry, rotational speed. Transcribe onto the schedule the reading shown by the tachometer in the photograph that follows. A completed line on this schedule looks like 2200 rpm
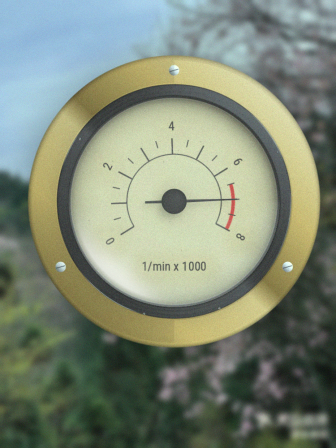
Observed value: 7000 rpm
